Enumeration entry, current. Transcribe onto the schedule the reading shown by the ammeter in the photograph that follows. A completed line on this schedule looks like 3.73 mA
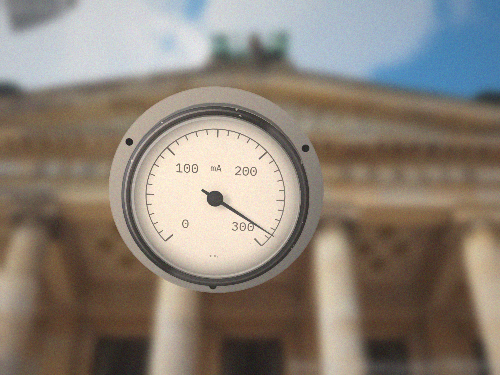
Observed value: 285 mA
